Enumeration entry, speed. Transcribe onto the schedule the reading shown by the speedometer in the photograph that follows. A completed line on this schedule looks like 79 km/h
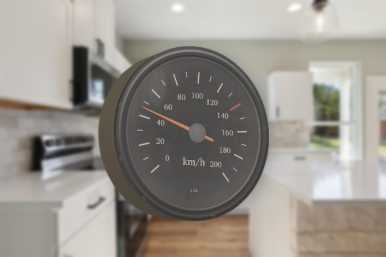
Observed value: 45 km/h
